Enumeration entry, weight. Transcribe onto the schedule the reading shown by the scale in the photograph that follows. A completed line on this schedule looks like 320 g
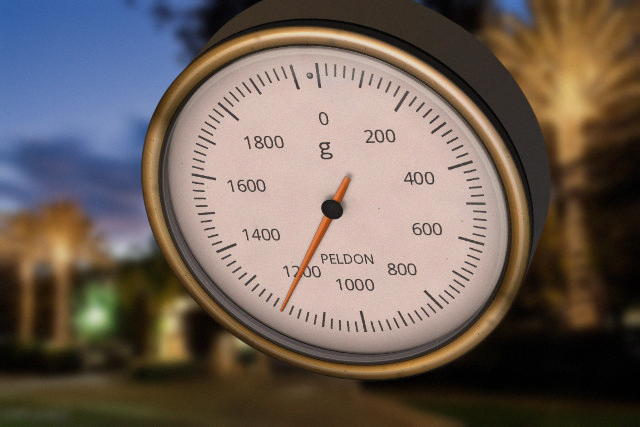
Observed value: 1200 g
